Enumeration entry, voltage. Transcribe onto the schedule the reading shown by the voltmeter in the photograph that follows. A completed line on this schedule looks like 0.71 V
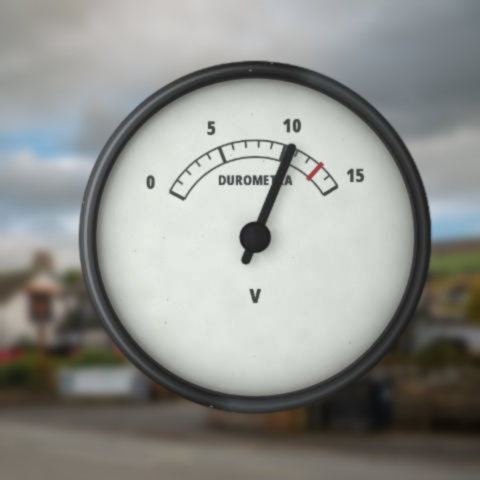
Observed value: 10.5 V
